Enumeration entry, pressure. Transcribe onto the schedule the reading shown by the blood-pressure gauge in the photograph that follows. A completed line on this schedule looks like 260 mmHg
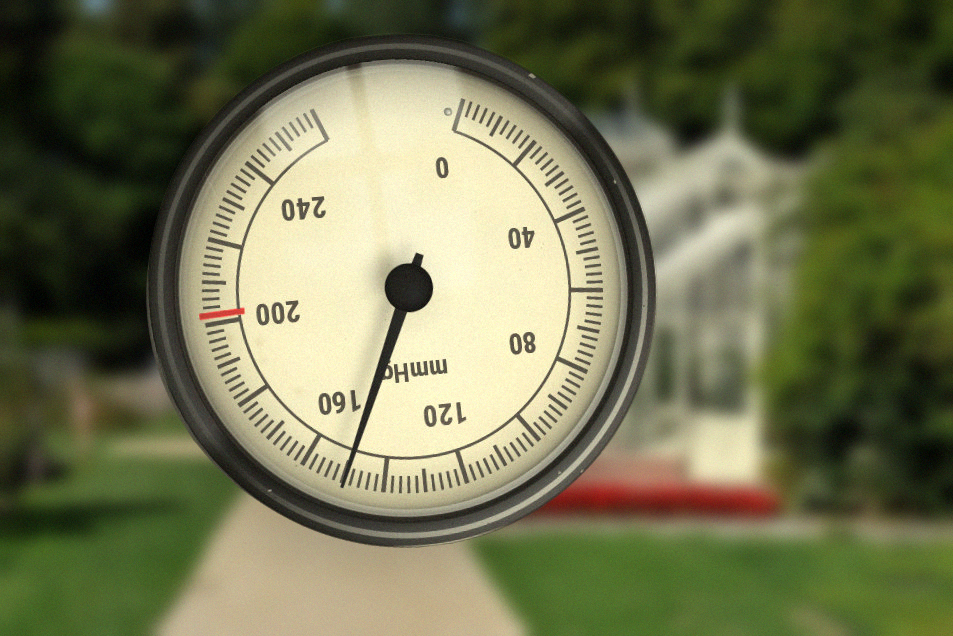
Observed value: 150 mmHg
